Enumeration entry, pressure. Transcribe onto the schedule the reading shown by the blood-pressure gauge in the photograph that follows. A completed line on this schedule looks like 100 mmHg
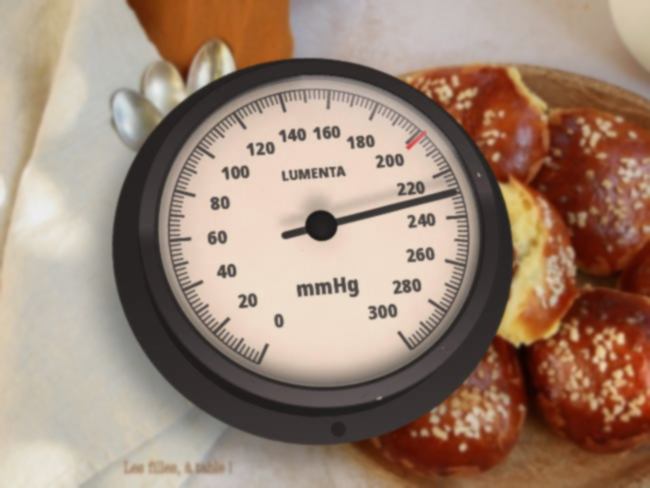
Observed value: 230 mmHg
